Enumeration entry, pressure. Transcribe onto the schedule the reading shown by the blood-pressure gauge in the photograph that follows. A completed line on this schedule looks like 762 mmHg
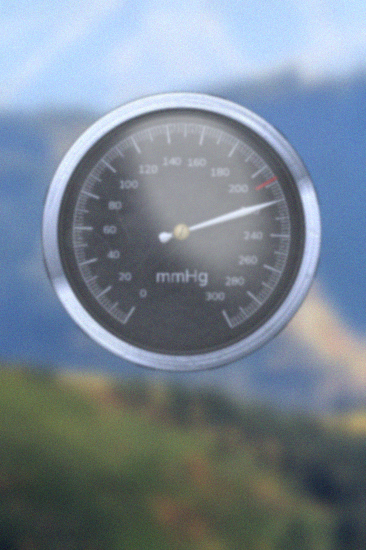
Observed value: 220 mmHg
